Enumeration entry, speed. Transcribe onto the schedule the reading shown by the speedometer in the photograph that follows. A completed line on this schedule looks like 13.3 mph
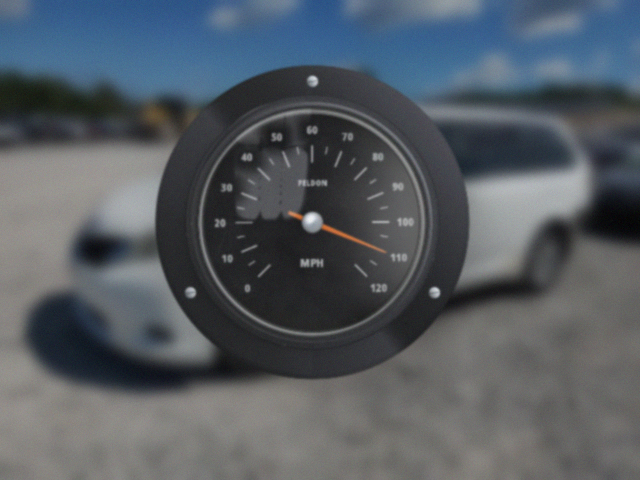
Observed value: 110 mph
